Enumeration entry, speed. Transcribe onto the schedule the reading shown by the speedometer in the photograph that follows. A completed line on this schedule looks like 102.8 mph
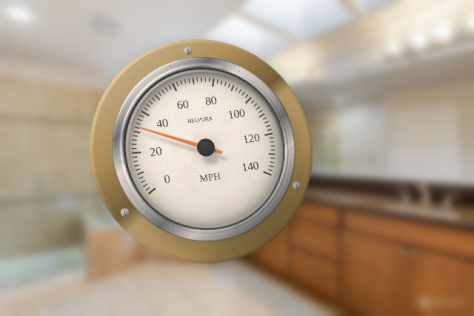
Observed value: 32 mph
